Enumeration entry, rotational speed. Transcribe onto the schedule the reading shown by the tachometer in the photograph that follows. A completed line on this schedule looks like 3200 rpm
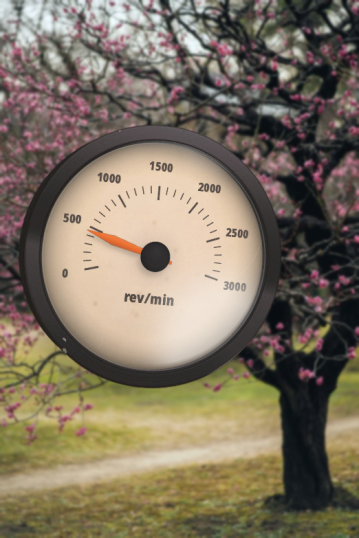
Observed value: 450 rpm
